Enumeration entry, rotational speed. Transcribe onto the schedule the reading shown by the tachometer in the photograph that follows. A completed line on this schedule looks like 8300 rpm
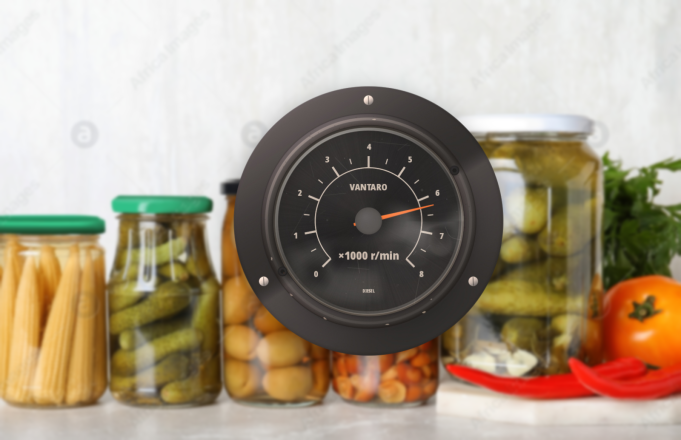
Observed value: 6250 rpm
